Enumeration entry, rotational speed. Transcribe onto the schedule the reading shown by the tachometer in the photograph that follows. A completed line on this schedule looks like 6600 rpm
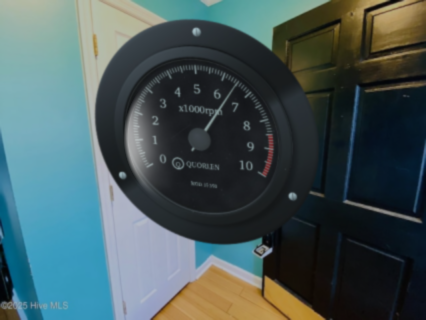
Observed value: 6500 rpm
